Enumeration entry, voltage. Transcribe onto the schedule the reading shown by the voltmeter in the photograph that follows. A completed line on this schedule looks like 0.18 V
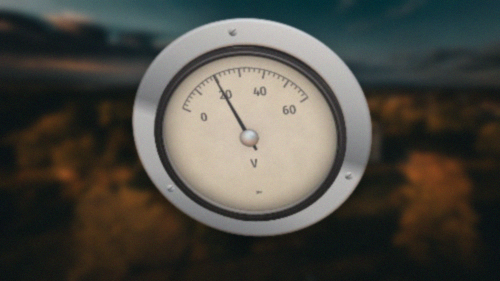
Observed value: 20 V
